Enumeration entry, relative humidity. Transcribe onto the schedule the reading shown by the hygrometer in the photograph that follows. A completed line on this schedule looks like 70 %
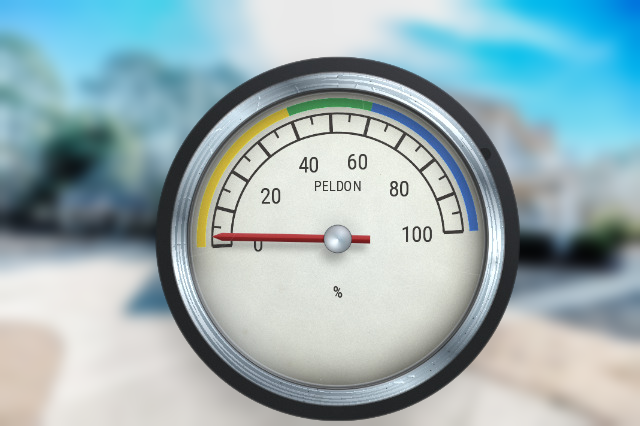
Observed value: 2.5 %
